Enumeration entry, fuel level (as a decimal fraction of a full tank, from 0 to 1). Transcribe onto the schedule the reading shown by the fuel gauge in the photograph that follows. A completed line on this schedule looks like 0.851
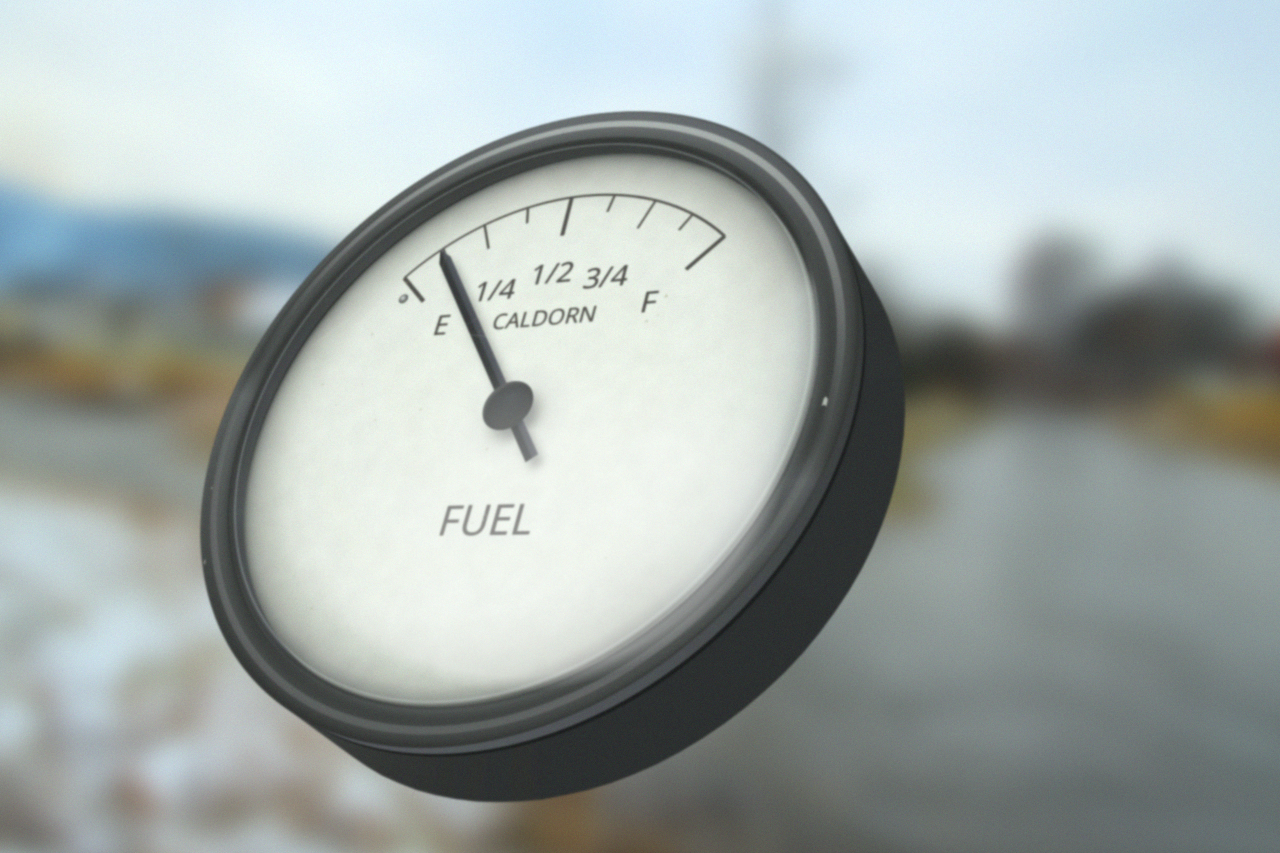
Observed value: 0.125
